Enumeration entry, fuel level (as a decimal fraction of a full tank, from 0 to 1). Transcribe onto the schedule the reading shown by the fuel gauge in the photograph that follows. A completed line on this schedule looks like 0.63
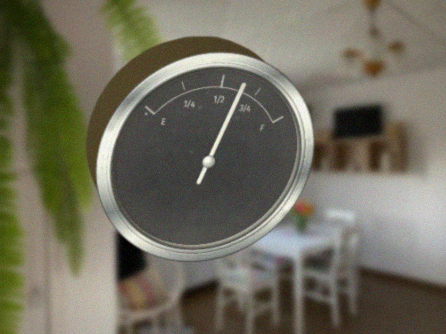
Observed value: 0.625
